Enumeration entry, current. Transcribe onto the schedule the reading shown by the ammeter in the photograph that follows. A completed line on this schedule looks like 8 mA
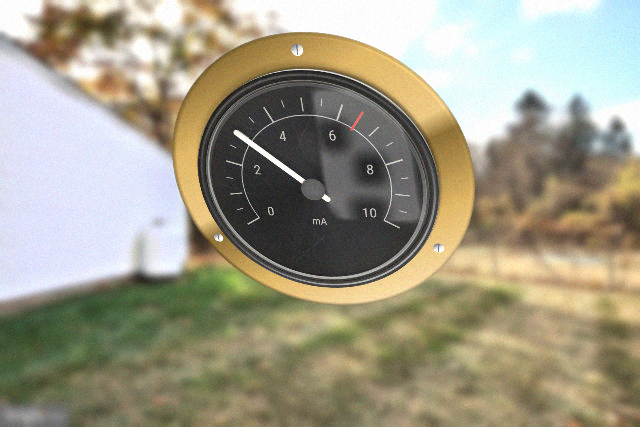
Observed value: 3 mA
